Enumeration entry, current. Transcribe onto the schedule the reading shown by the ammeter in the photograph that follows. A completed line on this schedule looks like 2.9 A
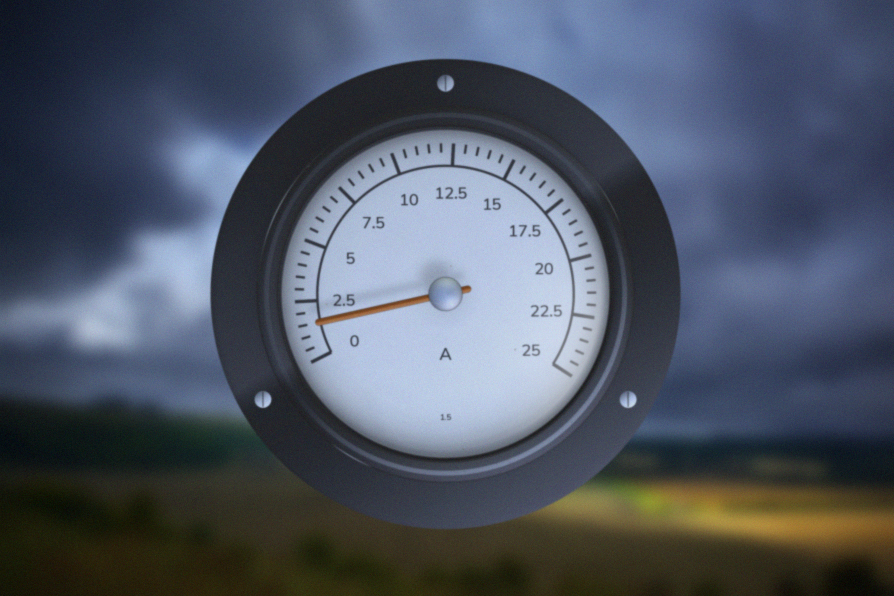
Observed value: 1.5 A
